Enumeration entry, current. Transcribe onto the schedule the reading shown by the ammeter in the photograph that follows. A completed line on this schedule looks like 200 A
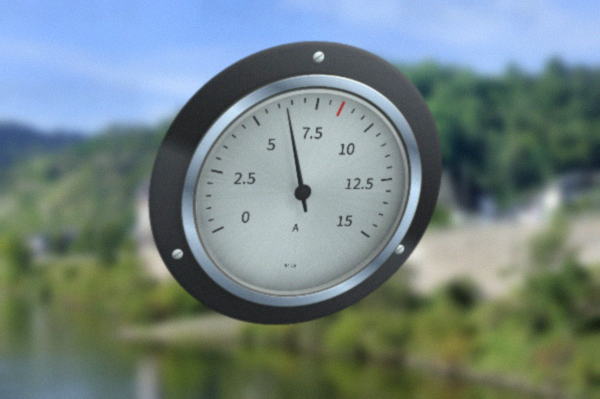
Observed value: 6.25 A
